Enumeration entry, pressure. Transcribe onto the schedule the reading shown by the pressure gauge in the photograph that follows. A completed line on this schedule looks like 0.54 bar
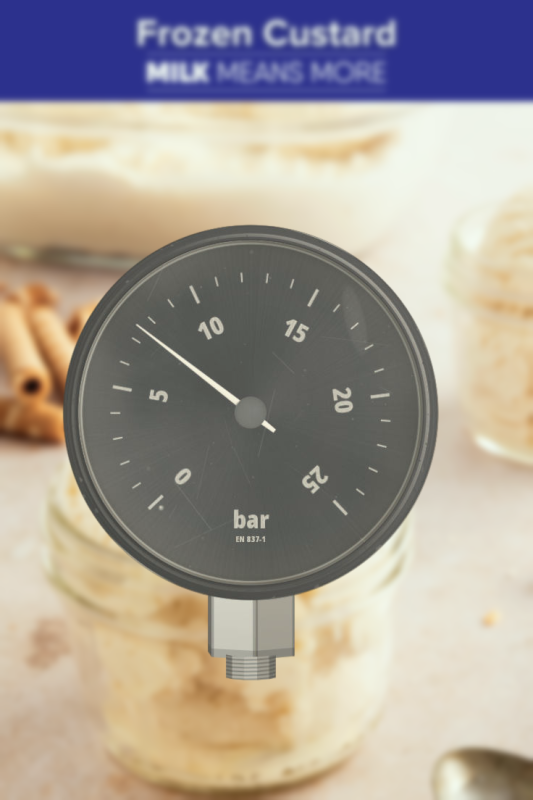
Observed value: 7.5 bar
